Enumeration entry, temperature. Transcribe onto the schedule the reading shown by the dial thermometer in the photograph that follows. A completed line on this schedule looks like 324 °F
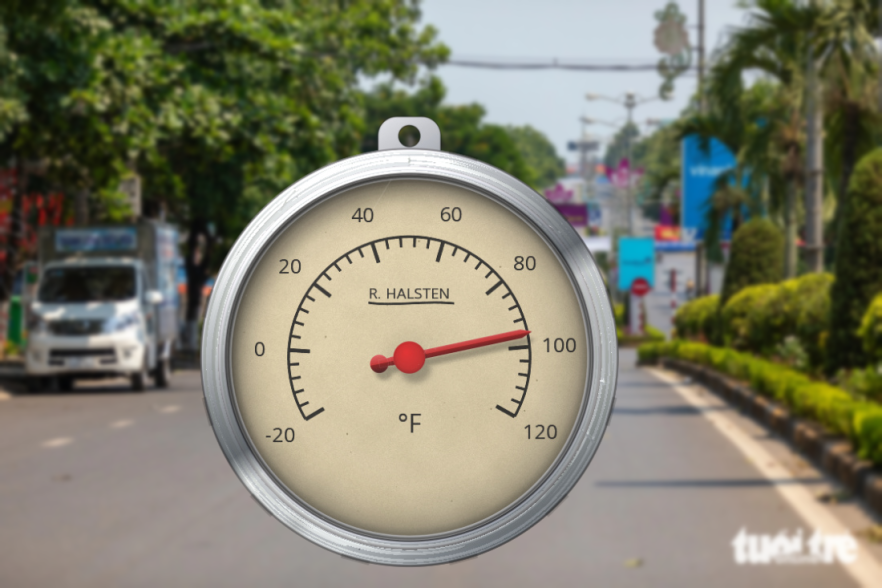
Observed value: 96 °F
